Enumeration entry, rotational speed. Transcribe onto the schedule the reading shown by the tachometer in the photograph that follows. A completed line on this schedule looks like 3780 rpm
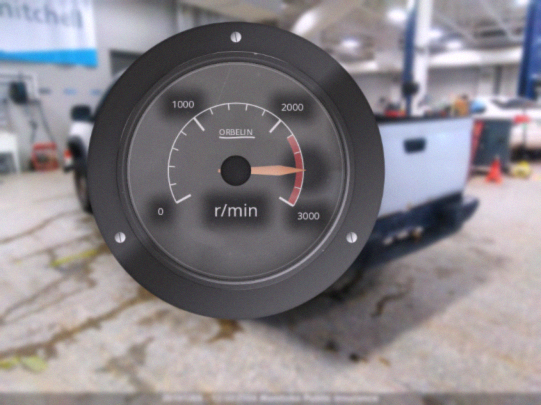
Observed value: 2600 rpm
